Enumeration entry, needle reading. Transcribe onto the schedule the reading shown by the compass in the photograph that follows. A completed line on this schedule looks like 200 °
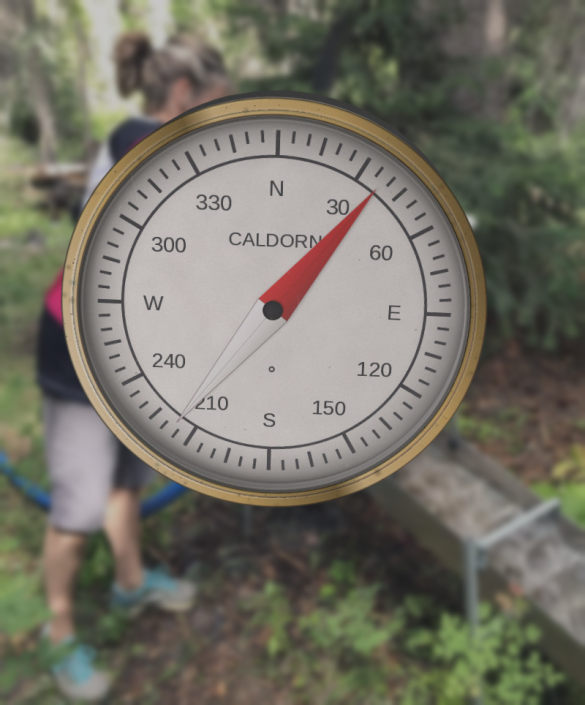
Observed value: 37.5 °
